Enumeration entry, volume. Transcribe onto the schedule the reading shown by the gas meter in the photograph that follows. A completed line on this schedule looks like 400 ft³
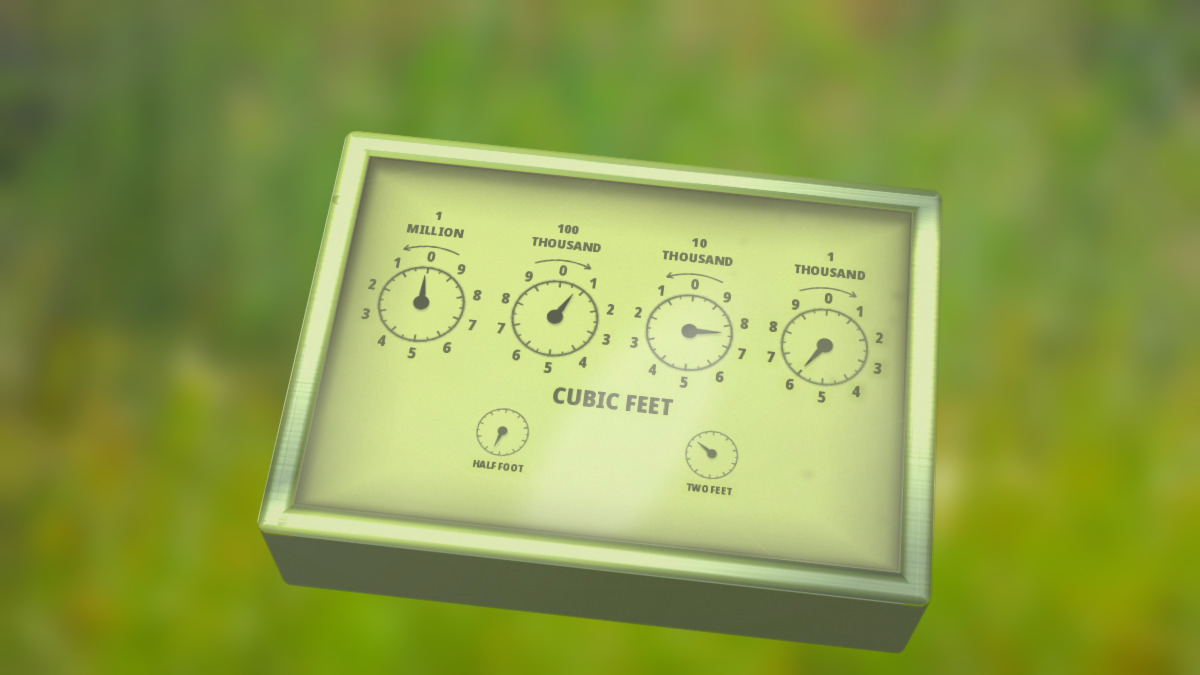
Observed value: 7600 ft³
